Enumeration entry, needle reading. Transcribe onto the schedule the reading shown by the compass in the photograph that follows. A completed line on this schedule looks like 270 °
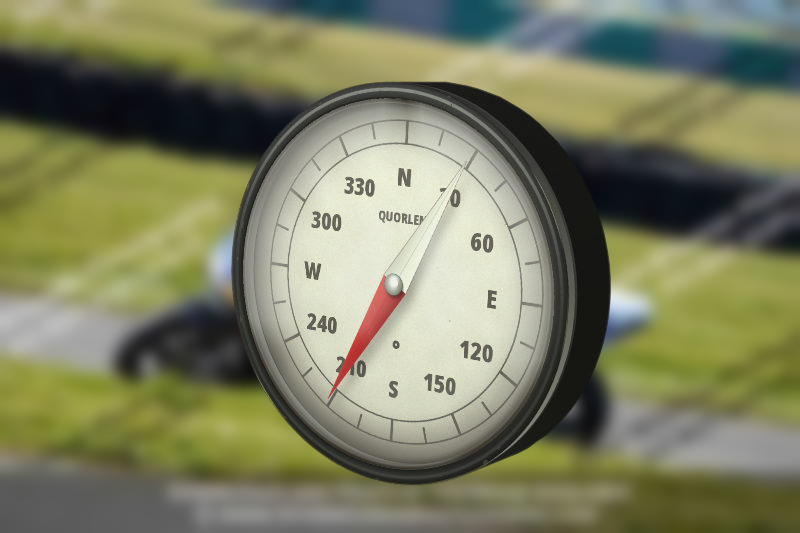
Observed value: 210 °
